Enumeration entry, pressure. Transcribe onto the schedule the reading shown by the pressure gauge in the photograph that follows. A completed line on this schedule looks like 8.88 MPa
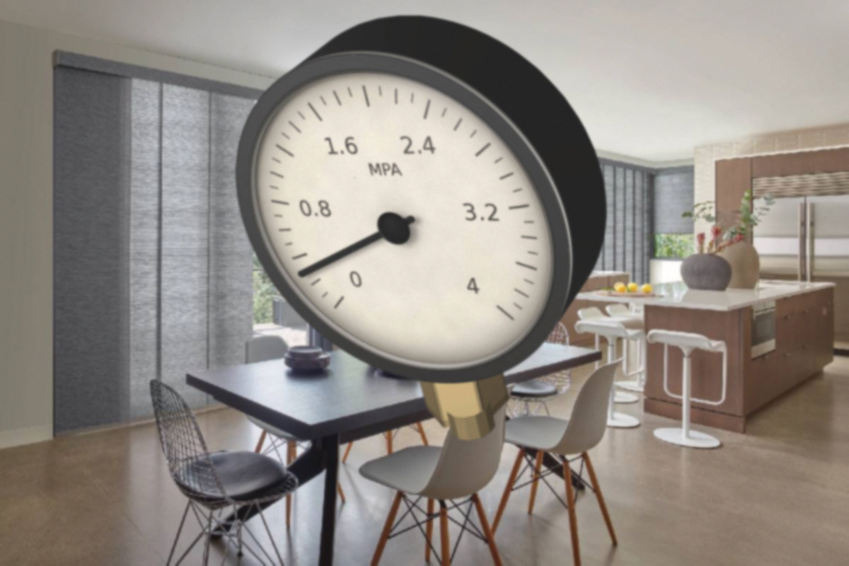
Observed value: 0.3 MPa
